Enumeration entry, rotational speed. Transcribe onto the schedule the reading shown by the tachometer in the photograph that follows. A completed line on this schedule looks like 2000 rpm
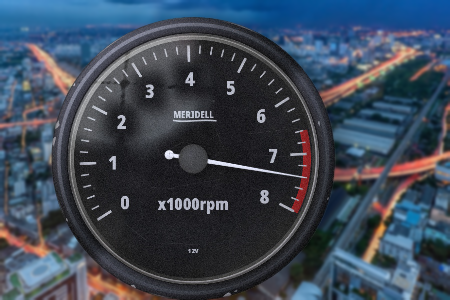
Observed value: 7400 rpm
